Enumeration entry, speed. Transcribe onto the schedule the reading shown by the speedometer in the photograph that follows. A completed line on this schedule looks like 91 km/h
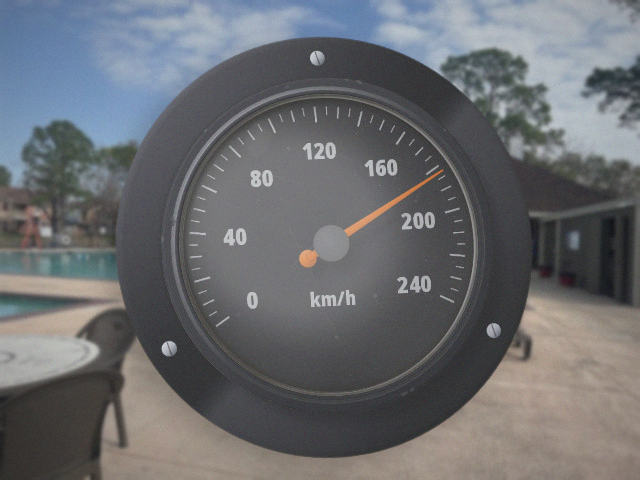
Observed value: 182.5 km/h
